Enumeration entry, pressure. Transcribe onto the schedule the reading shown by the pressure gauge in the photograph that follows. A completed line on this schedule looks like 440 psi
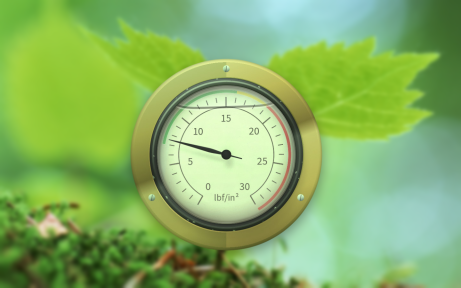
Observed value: 7.5 psi
